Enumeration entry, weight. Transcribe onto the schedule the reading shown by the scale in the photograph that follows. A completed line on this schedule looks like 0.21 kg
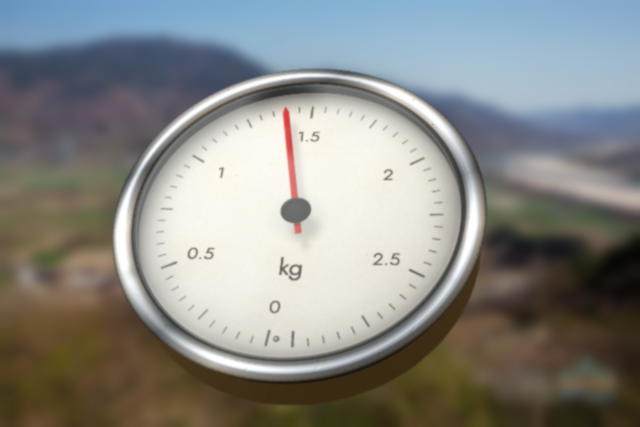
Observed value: 1.4 kg
